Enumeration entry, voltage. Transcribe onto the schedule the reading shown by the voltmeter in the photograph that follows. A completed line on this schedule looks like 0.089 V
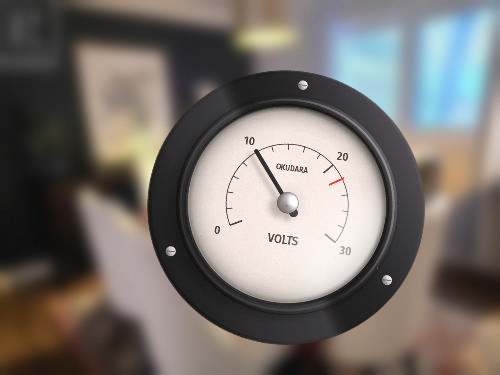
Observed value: 10 V
